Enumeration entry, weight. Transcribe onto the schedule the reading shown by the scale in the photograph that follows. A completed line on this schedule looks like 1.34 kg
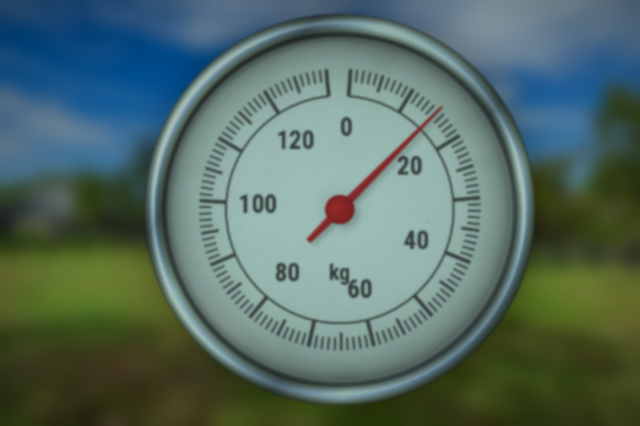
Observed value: 15 kg
